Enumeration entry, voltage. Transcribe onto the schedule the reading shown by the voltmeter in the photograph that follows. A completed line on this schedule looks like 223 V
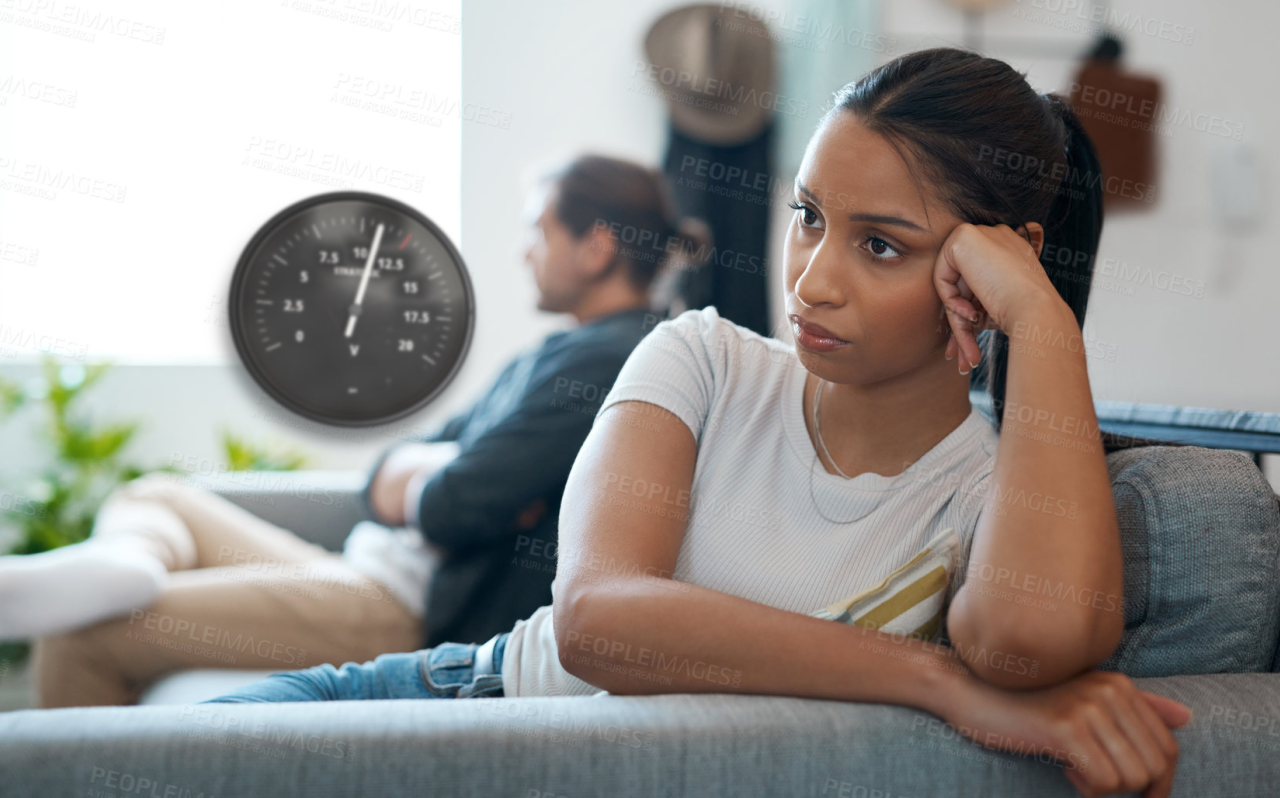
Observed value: 11 V
